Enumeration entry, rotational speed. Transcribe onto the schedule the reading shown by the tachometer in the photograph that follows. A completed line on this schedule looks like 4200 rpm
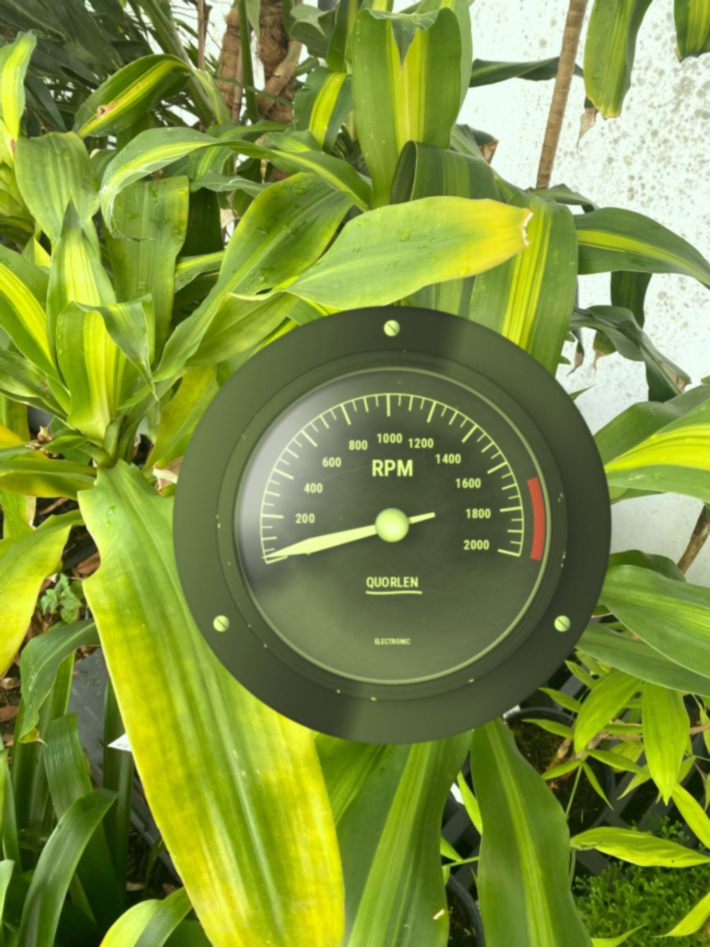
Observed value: 25 rpm
